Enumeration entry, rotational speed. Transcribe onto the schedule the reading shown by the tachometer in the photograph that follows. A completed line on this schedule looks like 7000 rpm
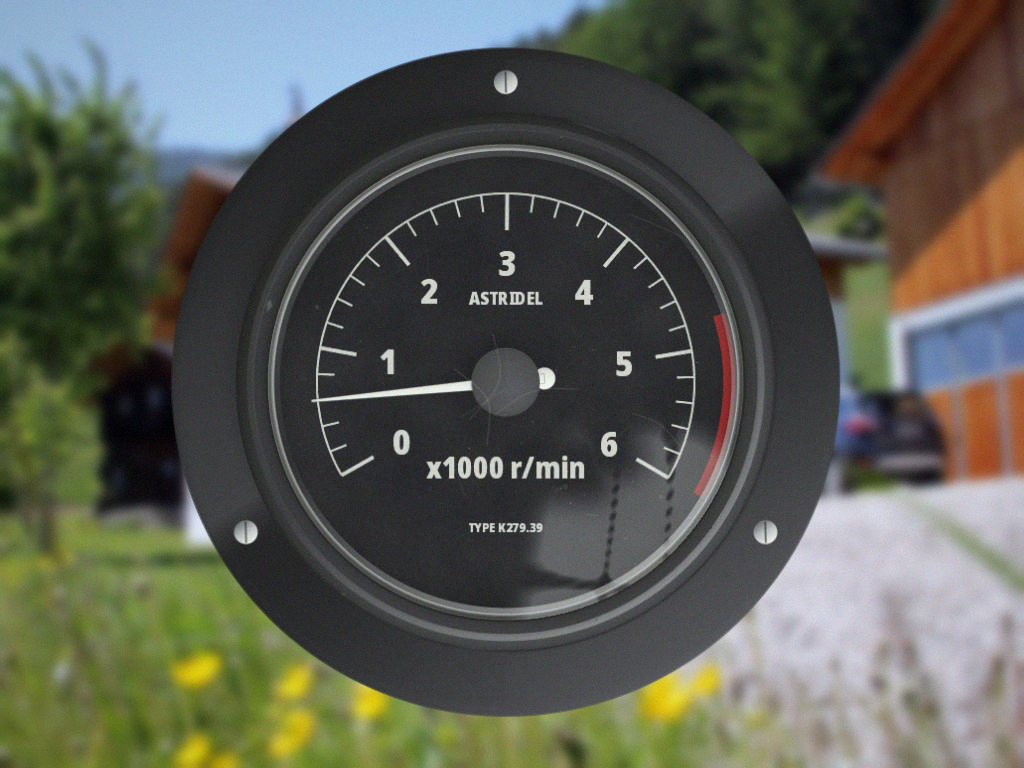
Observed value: 600 rpm
